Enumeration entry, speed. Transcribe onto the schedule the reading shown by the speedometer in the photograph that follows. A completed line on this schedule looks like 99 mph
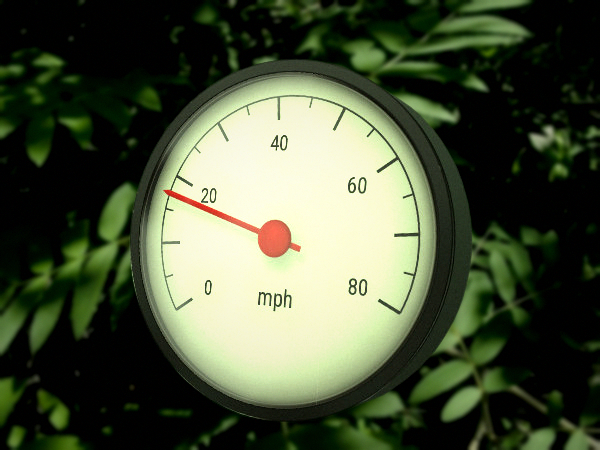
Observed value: 17.5 mph
